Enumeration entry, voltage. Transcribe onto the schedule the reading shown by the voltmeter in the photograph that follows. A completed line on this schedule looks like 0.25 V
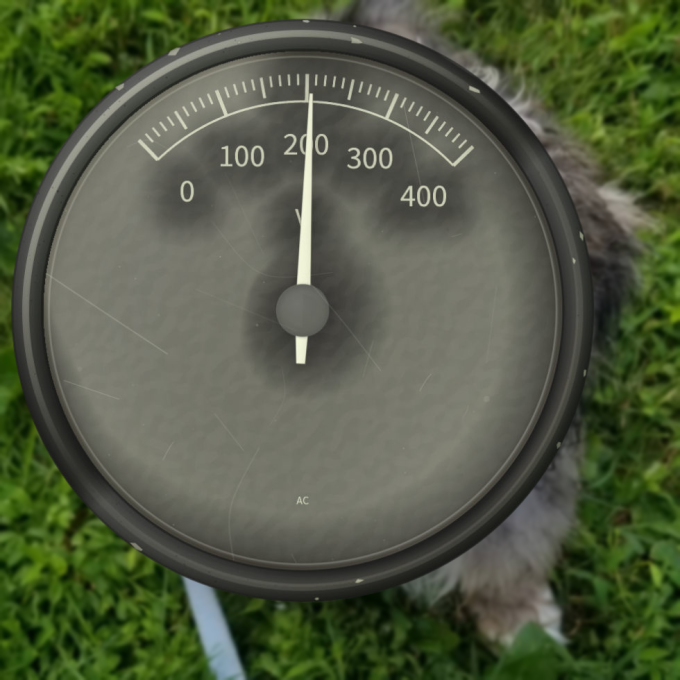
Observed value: 205 V
